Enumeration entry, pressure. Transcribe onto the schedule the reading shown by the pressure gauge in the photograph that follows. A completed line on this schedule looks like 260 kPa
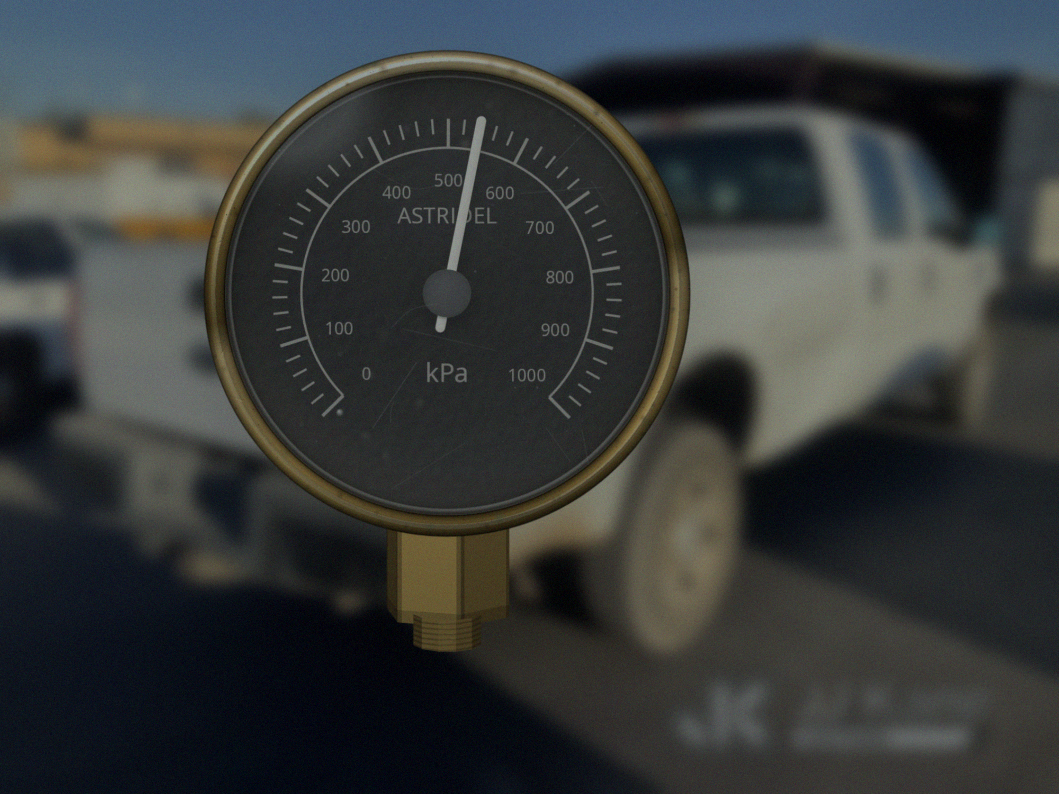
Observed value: 540 kPa
